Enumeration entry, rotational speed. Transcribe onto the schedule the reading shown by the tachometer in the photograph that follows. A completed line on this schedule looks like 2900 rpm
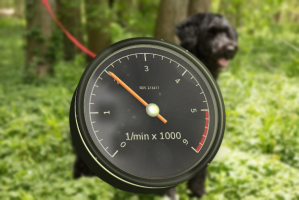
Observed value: 2000 rpm
